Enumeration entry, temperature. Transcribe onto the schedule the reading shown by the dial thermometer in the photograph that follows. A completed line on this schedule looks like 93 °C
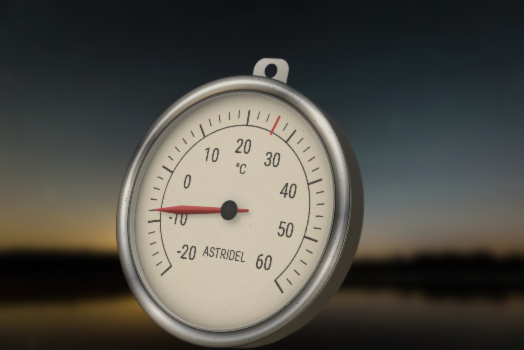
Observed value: -8 °C
